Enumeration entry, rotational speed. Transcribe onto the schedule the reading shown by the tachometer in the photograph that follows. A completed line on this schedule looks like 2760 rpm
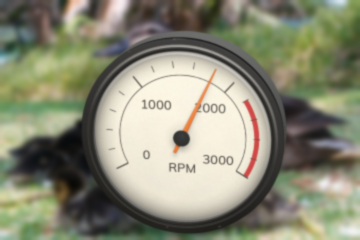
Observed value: 1800 rpm
